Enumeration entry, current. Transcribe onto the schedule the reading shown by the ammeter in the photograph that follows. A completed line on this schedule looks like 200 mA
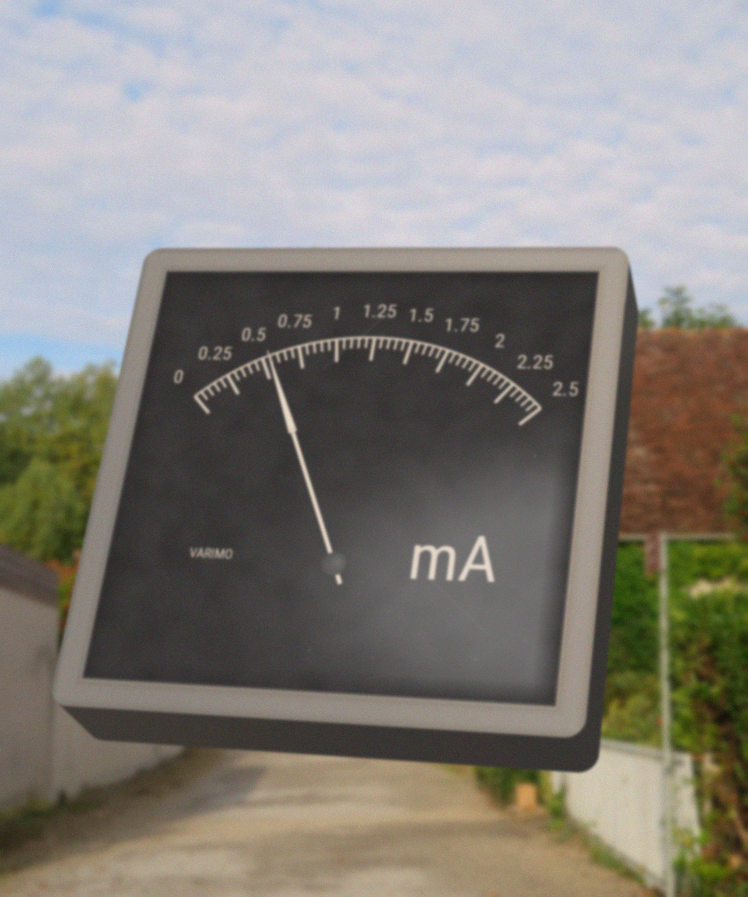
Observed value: 0.55 mA
